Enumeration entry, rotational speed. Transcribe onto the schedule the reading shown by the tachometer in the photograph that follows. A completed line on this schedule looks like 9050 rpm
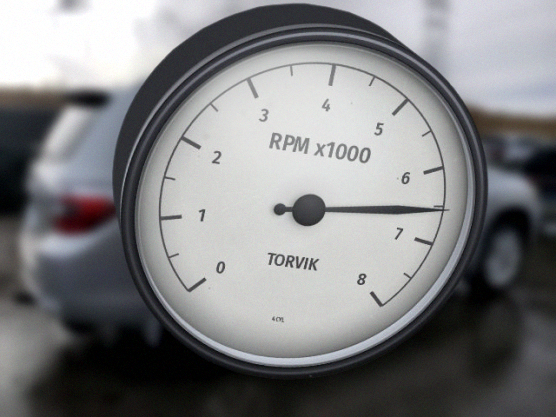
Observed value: 6500 rpm
